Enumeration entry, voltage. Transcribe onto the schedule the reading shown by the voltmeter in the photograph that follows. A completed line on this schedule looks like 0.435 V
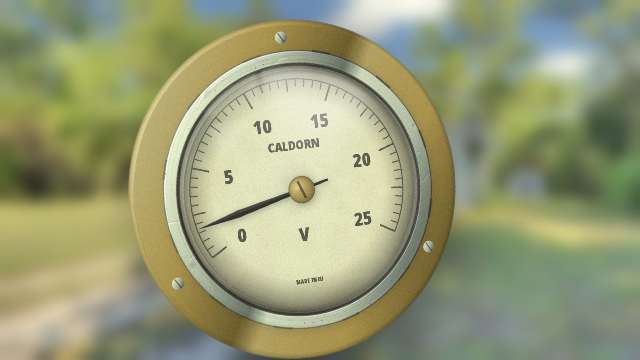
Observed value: 1.75 V
